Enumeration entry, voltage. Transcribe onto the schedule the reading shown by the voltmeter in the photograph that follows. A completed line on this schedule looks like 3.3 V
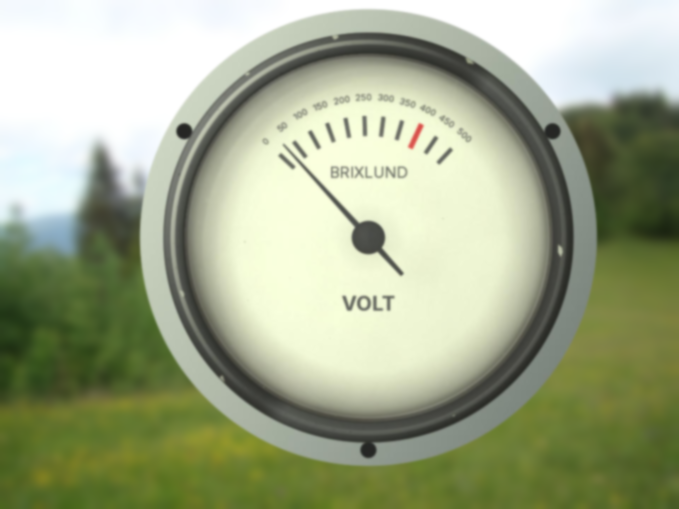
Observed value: 25 V
